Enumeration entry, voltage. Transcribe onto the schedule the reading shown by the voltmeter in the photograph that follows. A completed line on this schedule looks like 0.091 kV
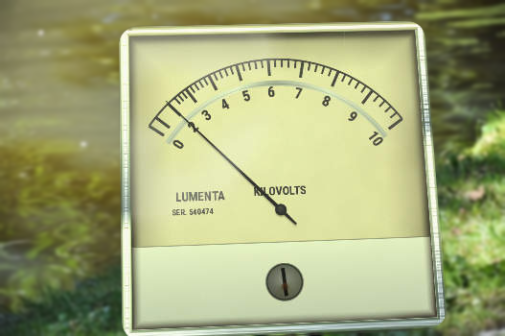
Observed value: 2 kV
